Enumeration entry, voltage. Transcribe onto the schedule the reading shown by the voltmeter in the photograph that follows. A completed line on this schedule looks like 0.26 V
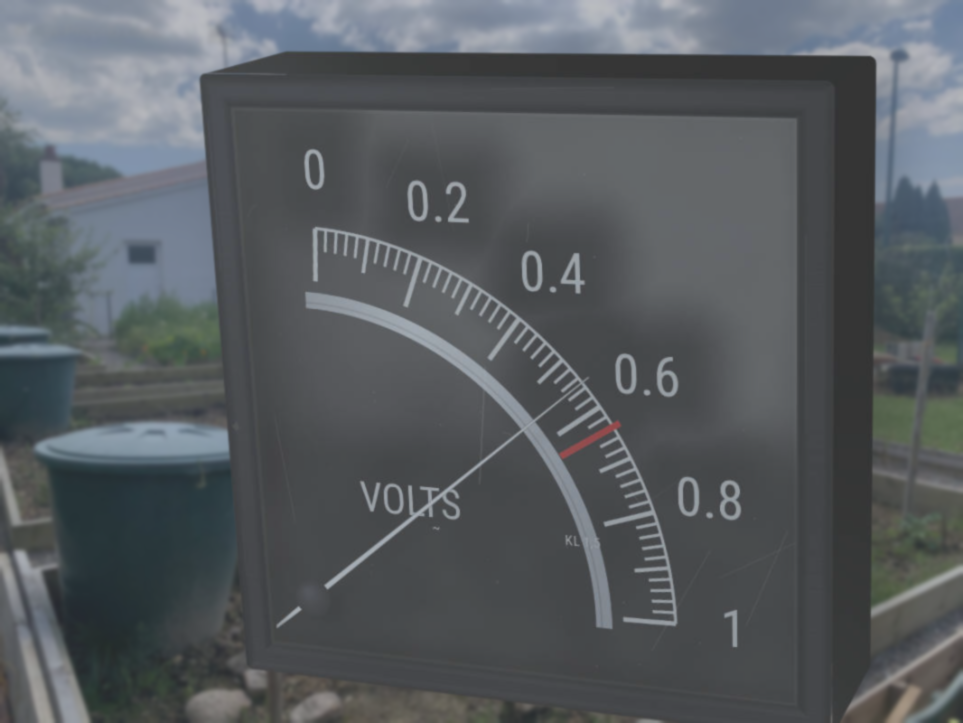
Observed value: 0.55 V
